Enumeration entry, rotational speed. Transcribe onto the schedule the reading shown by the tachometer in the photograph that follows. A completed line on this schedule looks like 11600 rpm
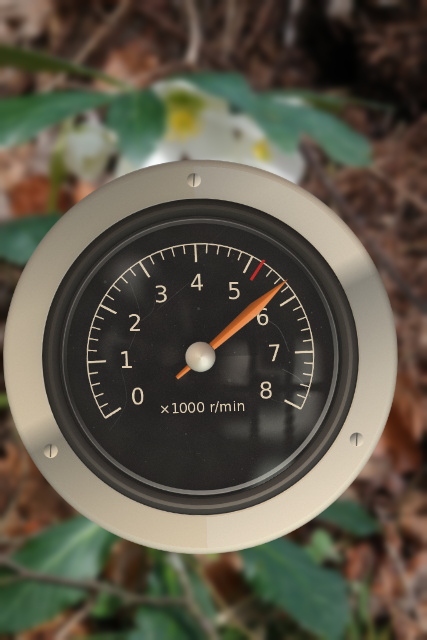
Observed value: 5700 rpm
